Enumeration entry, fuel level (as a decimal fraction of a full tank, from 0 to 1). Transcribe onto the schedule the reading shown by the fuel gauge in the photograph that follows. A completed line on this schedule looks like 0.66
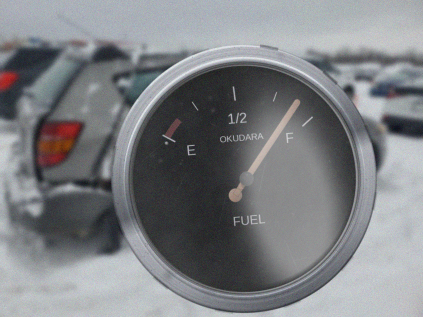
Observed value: 0.875
